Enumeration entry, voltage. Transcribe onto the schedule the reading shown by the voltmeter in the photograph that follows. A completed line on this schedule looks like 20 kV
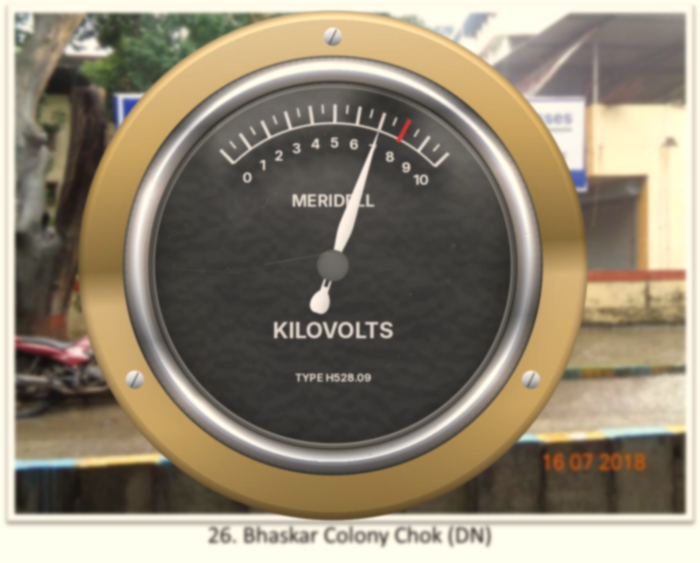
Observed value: 7 kV
